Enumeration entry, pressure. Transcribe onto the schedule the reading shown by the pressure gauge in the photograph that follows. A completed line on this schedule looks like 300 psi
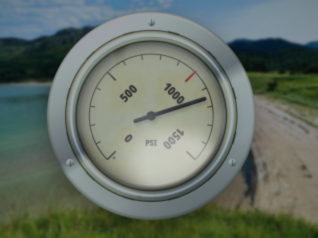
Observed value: 1150 psi
